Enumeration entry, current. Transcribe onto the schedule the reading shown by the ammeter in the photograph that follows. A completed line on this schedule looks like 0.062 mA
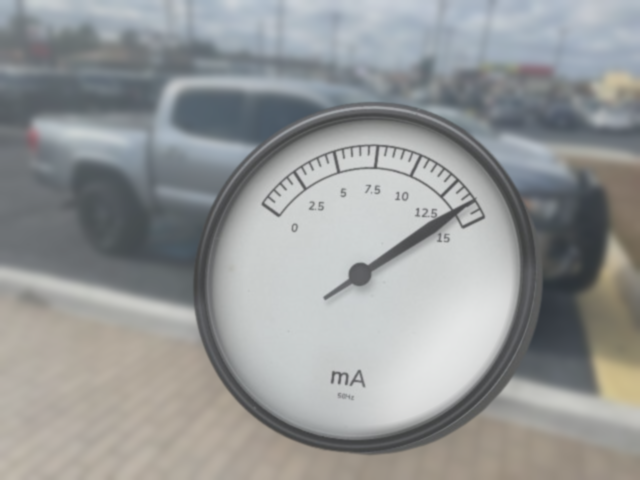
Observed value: 14 mA
